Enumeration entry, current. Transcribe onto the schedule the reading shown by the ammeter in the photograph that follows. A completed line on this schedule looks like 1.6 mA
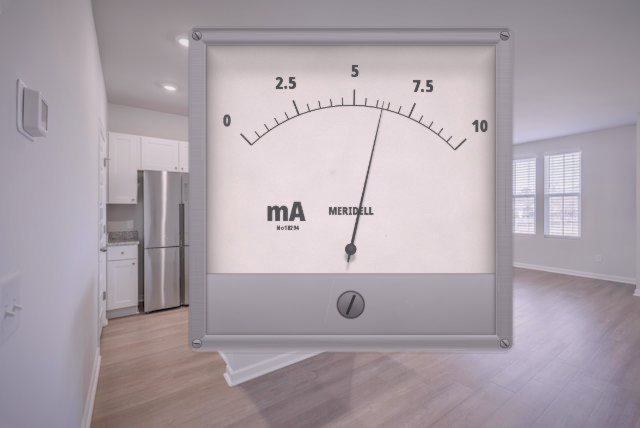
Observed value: 6.25 mA
